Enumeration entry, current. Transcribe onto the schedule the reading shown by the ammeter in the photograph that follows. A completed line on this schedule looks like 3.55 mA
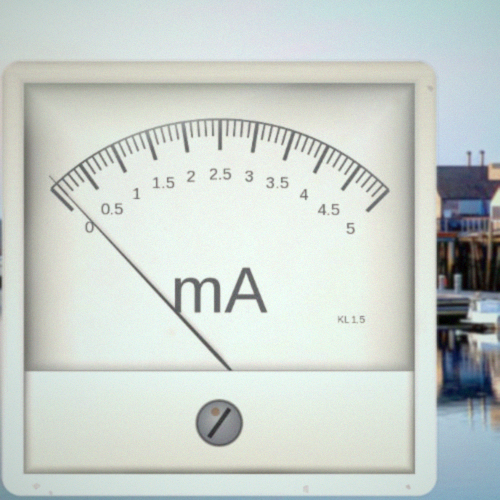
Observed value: 0.1 mA
